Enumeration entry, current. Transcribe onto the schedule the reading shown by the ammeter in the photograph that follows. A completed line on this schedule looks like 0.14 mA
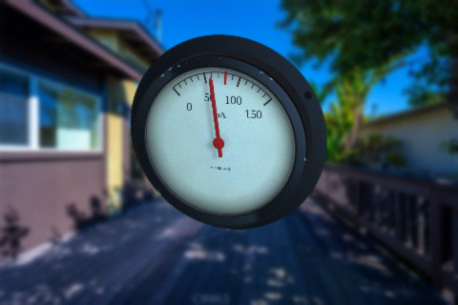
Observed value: 60 mA
